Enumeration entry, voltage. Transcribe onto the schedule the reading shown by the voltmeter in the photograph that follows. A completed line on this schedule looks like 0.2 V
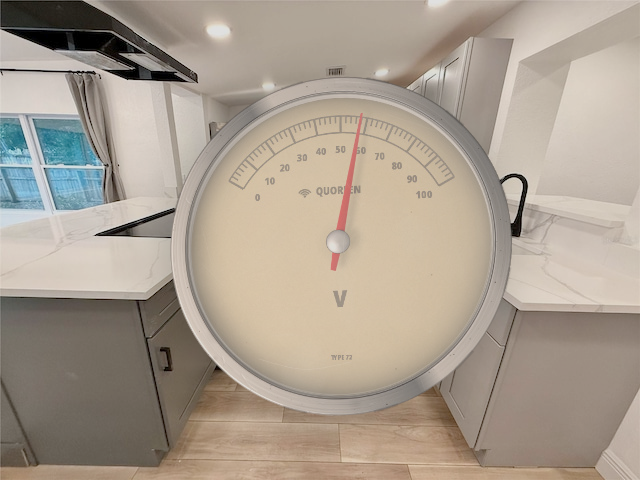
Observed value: 58 V
